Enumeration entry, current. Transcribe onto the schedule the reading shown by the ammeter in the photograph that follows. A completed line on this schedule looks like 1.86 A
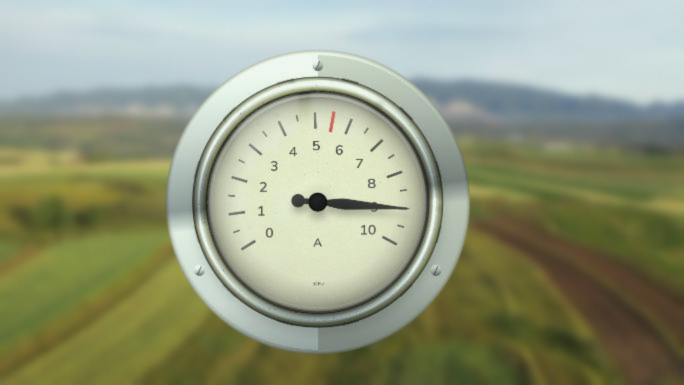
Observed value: 9 A
